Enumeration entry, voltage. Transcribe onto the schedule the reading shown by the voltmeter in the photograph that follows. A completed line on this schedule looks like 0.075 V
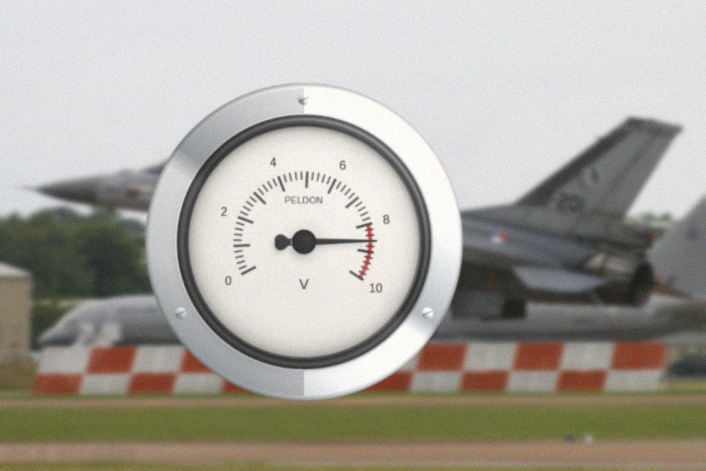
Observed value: 8.6 V
